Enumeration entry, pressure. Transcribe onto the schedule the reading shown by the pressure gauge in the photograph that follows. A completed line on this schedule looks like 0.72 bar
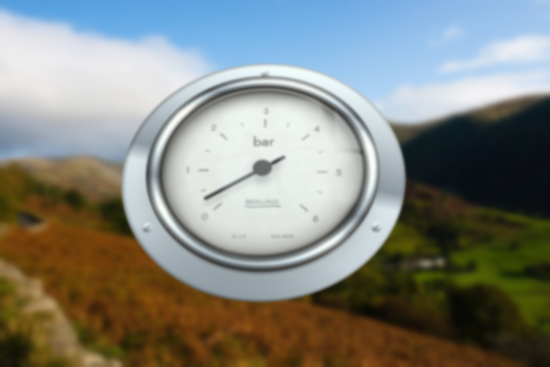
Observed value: 0.25 bar
